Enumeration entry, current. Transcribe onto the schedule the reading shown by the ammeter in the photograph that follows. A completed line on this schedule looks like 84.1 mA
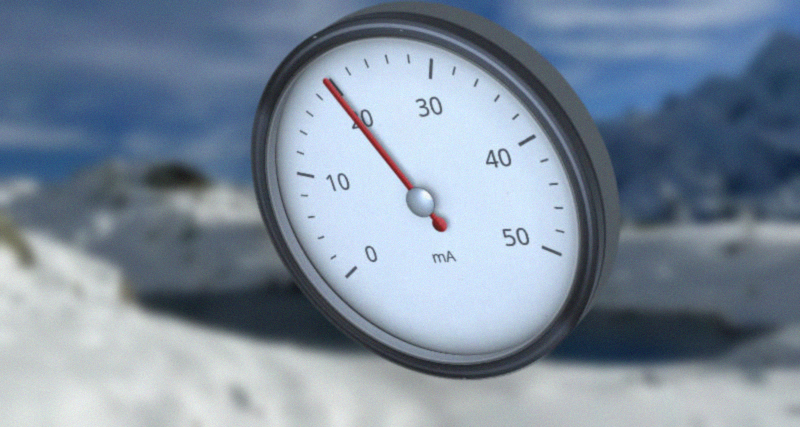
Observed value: 20 mA
